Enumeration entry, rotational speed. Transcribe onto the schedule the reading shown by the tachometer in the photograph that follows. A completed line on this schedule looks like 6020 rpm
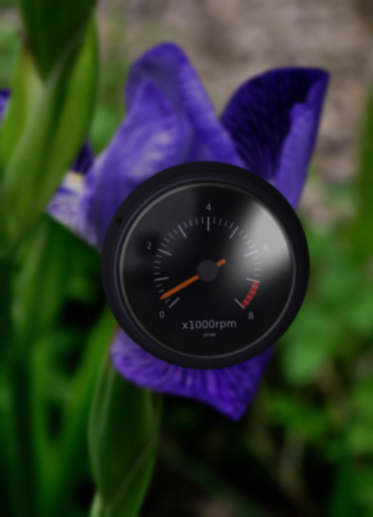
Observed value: 400 rpm
